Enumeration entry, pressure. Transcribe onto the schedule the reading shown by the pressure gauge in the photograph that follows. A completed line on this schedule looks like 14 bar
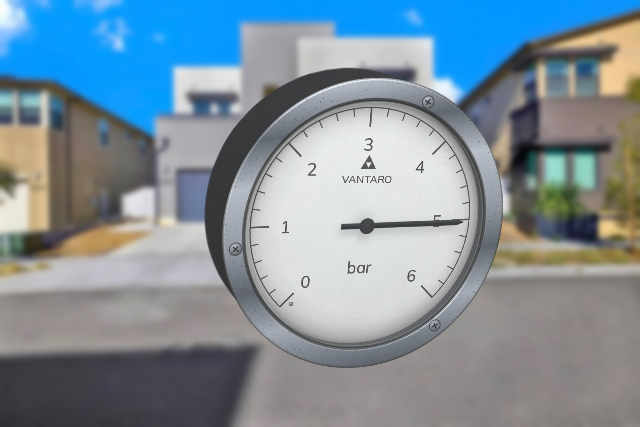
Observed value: 5 bar
